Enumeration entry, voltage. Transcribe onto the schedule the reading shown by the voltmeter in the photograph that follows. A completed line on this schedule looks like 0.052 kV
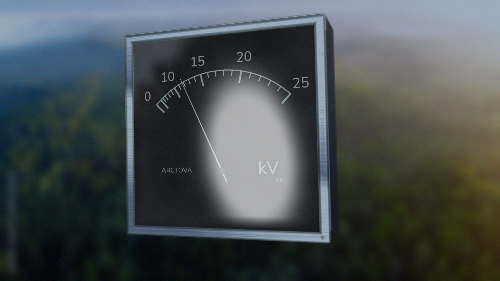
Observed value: 12 kV
